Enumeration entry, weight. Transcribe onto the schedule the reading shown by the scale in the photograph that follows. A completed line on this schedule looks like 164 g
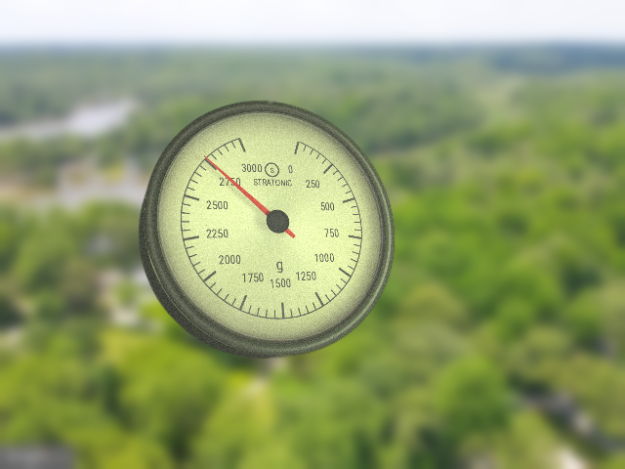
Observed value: 2750 g
